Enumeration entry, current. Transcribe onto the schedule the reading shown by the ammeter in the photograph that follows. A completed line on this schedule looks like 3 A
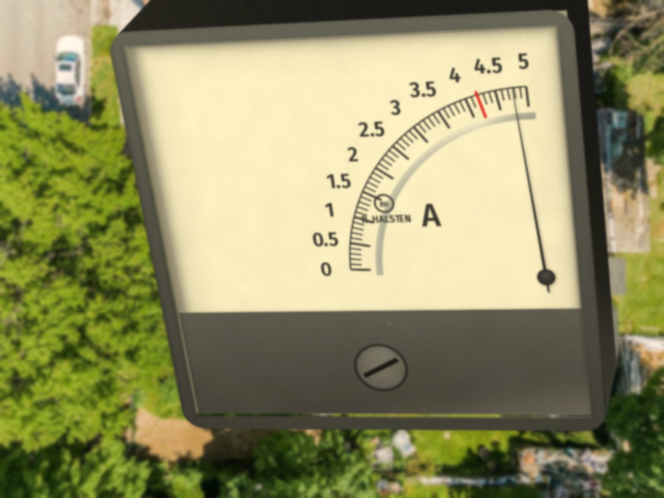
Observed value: 4.8 A
